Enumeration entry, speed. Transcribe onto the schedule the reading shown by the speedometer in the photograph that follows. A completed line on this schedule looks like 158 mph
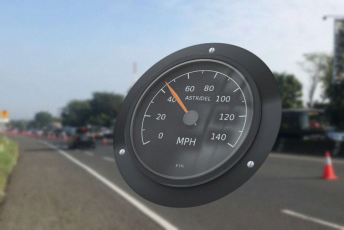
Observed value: 45 mph
